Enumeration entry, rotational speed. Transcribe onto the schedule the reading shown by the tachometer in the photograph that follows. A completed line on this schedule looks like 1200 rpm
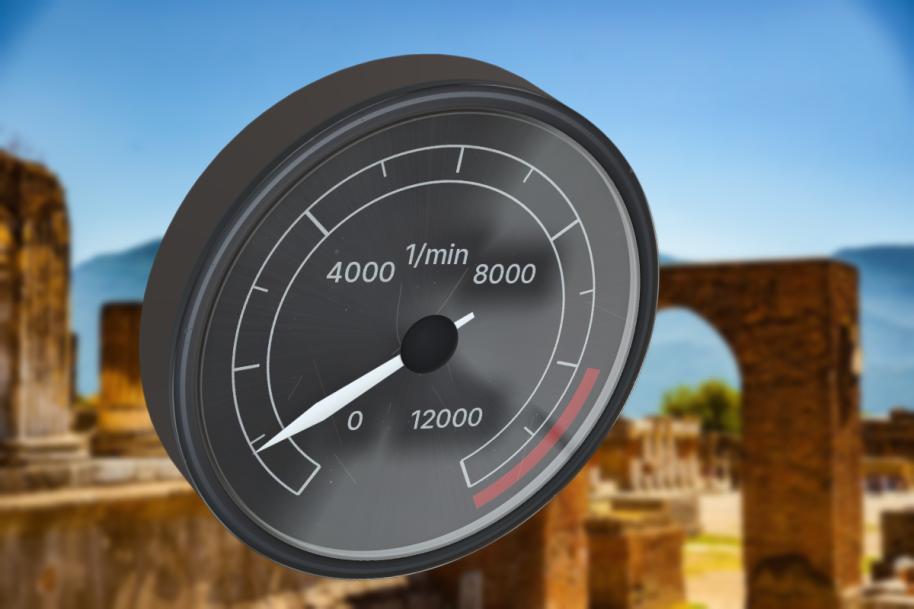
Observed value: 1000 rpm
